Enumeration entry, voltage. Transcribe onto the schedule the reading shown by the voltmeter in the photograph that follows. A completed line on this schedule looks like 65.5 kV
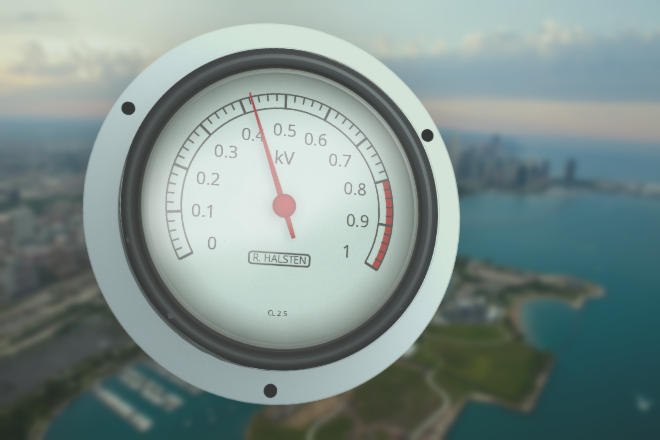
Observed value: 0.42 kV
